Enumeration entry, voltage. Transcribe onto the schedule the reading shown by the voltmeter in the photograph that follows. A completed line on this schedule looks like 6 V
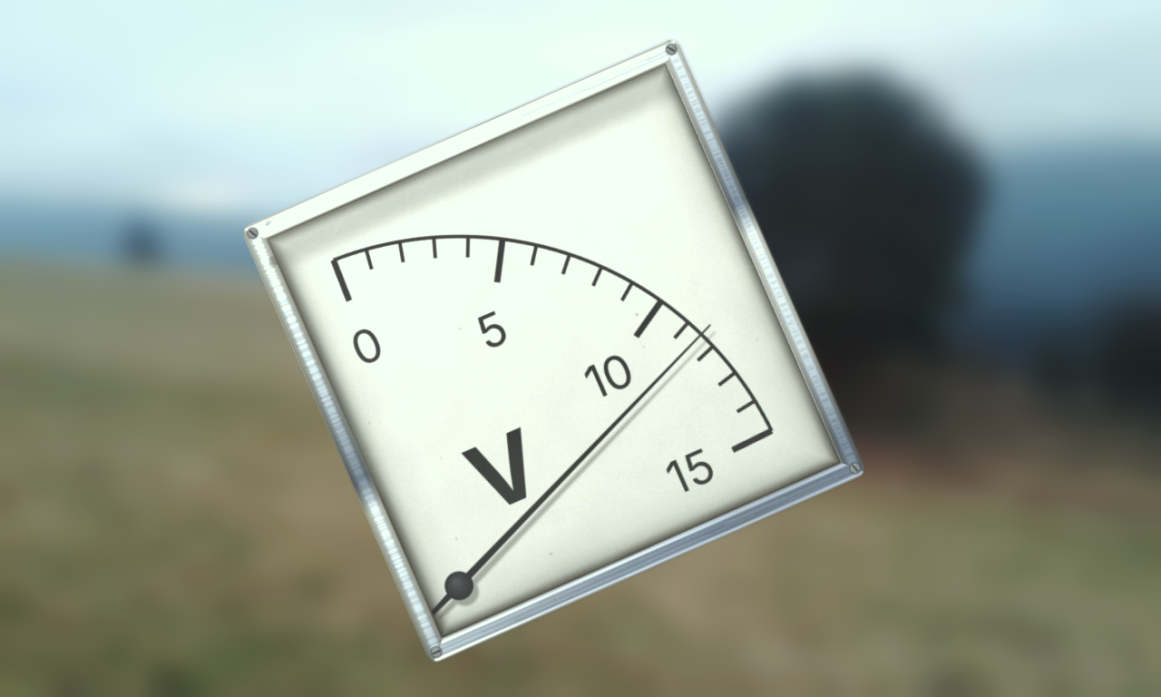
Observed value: 11.5 V
